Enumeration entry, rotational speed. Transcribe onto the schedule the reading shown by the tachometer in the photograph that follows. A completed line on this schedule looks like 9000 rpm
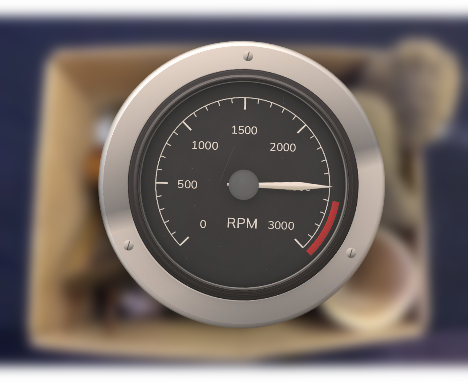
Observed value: 2500 rpm
